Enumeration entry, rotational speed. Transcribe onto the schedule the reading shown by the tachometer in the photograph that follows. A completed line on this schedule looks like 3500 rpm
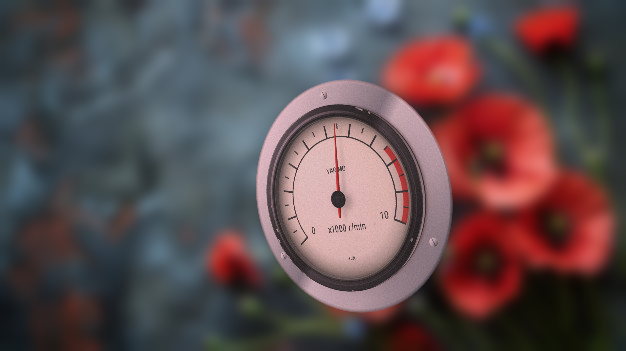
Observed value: 5500 rpm
